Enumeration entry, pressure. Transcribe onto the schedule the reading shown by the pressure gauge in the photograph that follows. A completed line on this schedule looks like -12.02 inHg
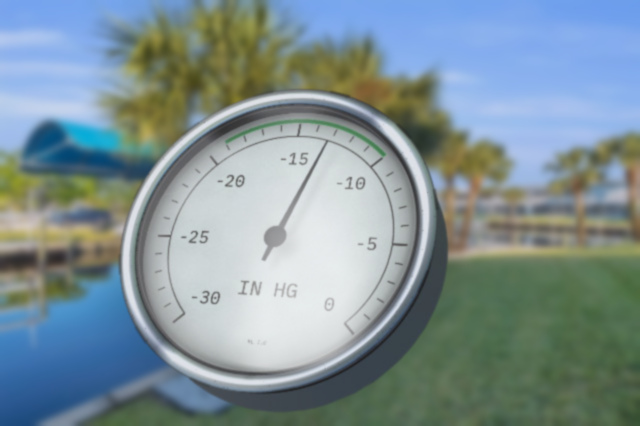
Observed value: -13 inHg
